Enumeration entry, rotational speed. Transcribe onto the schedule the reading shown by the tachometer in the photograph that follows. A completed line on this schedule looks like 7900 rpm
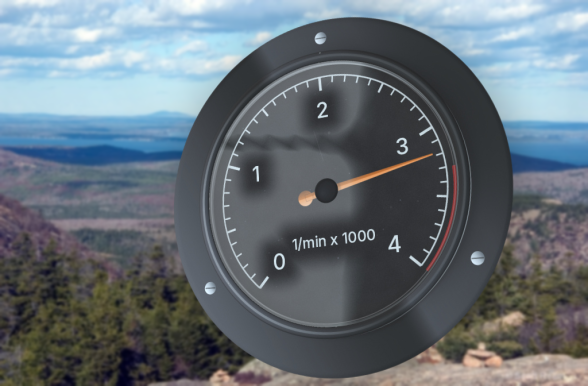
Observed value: 3200 rpm
